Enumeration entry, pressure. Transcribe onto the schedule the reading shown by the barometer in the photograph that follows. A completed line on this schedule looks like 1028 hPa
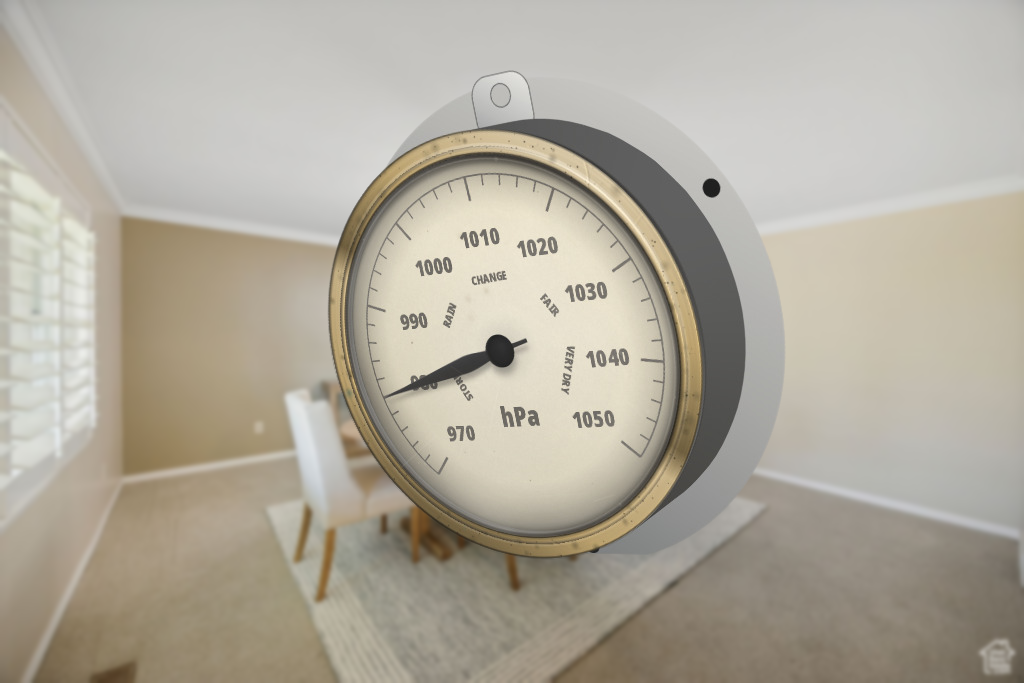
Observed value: 980 hPa
